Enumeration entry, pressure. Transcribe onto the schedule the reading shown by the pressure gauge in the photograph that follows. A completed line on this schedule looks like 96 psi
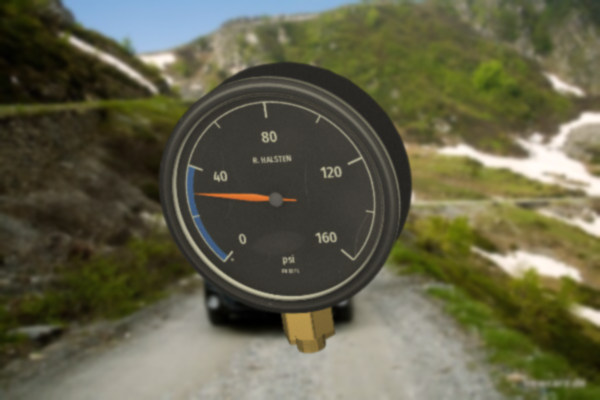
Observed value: 30 psi
